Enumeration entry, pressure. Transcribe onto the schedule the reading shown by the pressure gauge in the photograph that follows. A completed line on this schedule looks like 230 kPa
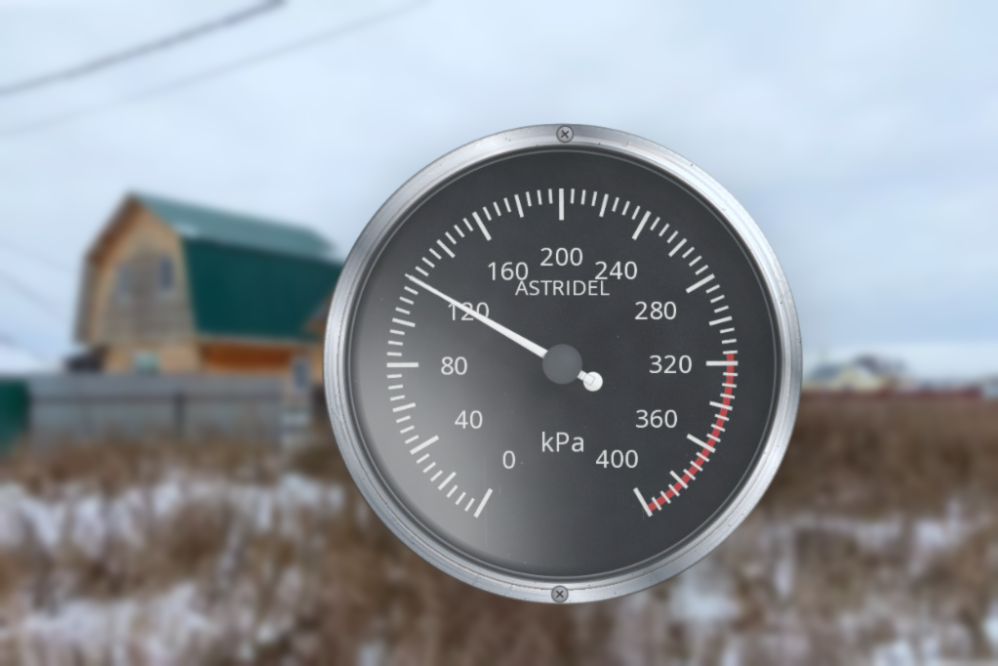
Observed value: 120 kPa
